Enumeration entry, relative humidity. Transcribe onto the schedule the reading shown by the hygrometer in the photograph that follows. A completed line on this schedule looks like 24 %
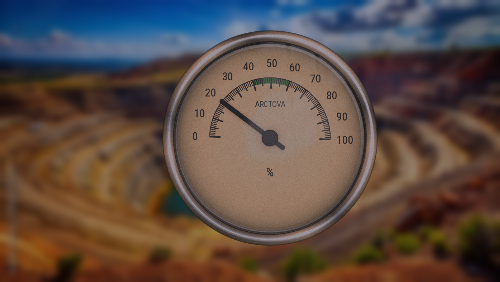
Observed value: 20 %
